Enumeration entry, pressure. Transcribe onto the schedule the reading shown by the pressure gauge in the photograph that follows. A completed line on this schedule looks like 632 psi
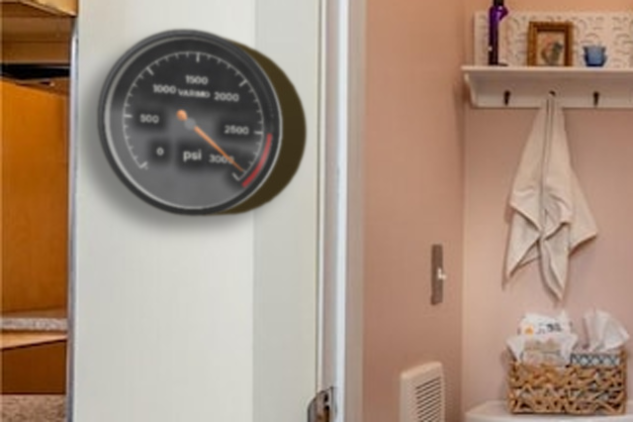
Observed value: 2900 psi
